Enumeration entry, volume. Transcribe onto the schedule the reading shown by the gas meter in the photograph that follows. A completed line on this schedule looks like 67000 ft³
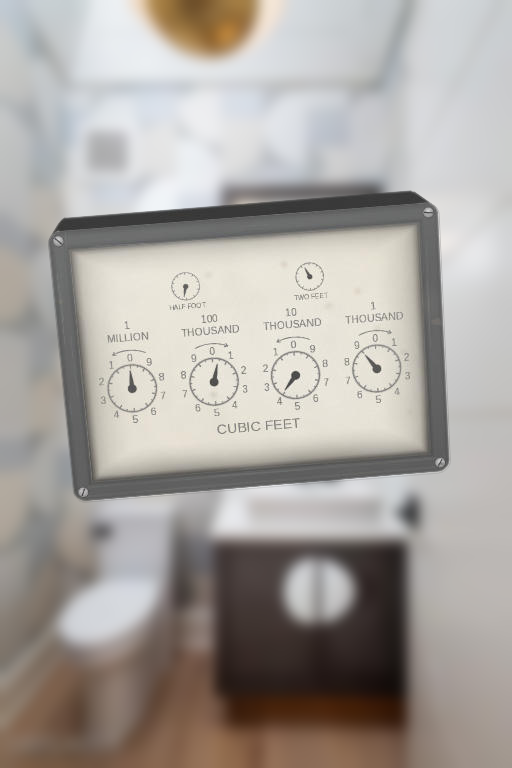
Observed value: 3900 ft³
